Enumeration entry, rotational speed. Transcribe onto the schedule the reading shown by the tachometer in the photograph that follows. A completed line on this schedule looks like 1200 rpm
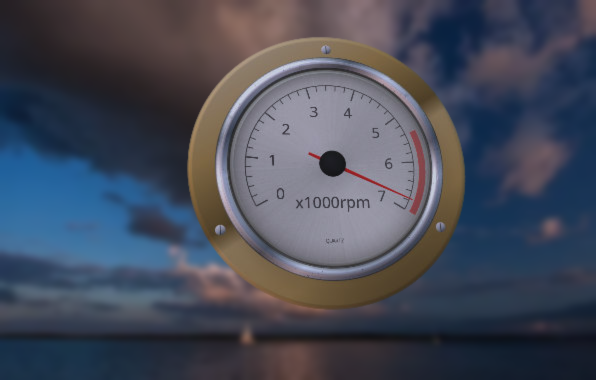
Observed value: 6800 rpm
